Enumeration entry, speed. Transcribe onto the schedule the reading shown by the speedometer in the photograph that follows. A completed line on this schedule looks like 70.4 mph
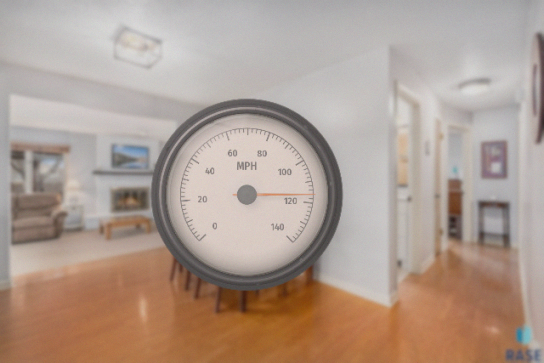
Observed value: 116 mph
